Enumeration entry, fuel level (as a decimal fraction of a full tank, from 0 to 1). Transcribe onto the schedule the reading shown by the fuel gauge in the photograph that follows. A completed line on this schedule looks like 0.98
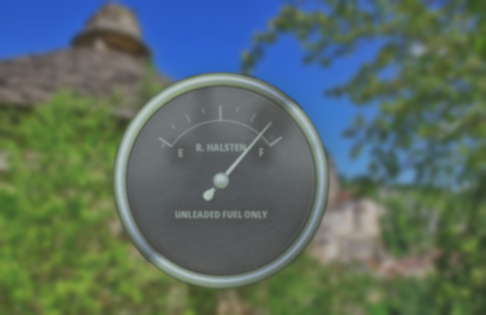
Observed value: 0.875
